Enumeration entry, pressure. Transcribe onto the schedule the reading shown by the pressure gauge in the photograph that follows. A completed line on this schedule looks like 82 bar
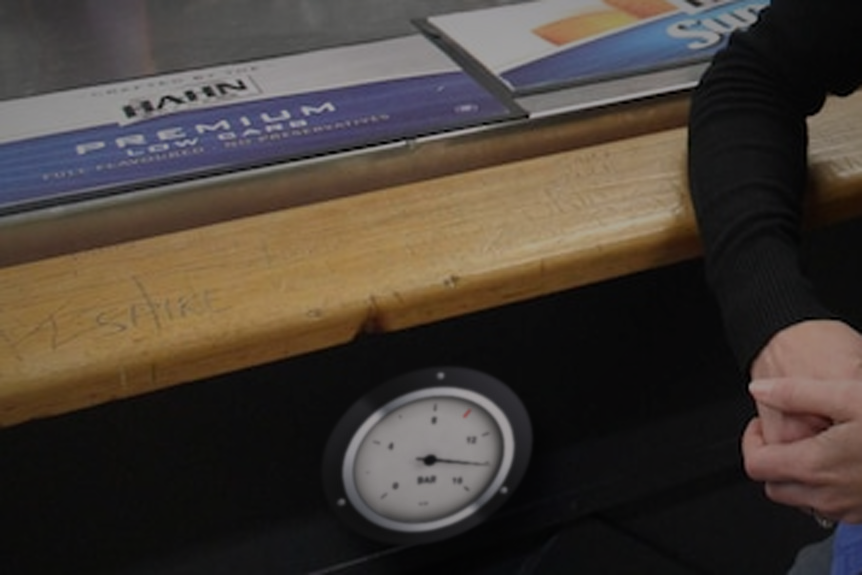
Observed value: 14 bar
